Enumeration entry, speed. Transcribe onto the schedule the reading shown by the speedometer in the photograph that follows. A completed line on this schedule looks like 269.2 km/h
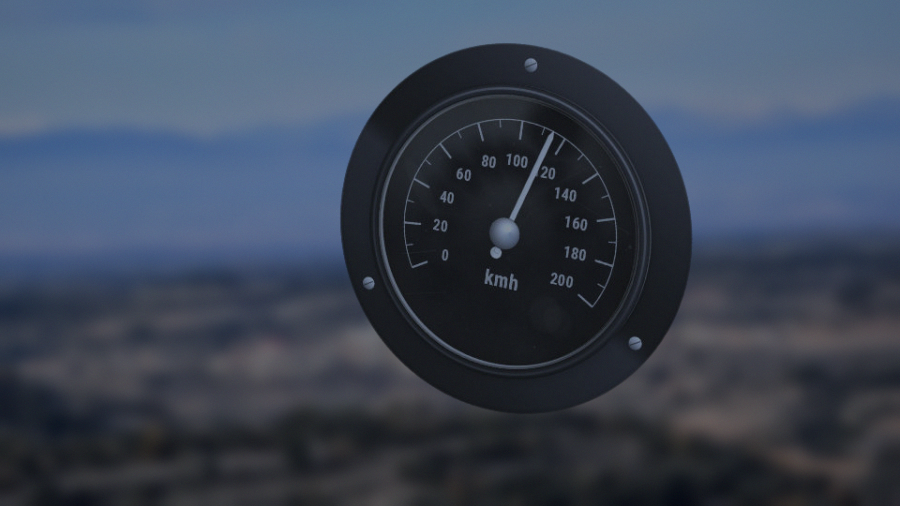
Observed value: 115 km/h
